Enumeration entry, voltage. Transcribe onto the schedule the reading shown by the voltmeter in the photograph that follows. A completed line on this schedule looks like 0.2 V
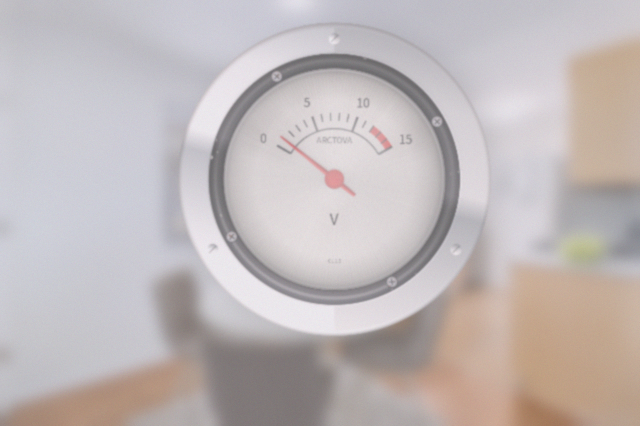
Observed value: 1 V
